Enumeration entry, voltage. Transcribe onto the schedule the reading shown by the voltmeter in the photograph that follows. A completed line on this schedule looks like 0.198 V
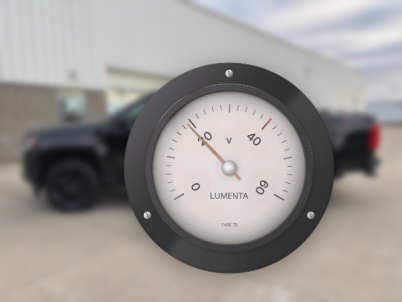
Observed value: 19 V
